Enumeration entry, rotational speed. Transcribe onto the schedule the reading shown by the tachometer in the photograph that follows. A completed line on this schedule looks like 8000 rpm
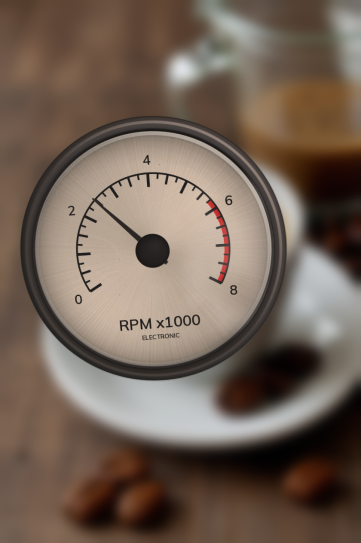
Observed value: 2500 rpm
